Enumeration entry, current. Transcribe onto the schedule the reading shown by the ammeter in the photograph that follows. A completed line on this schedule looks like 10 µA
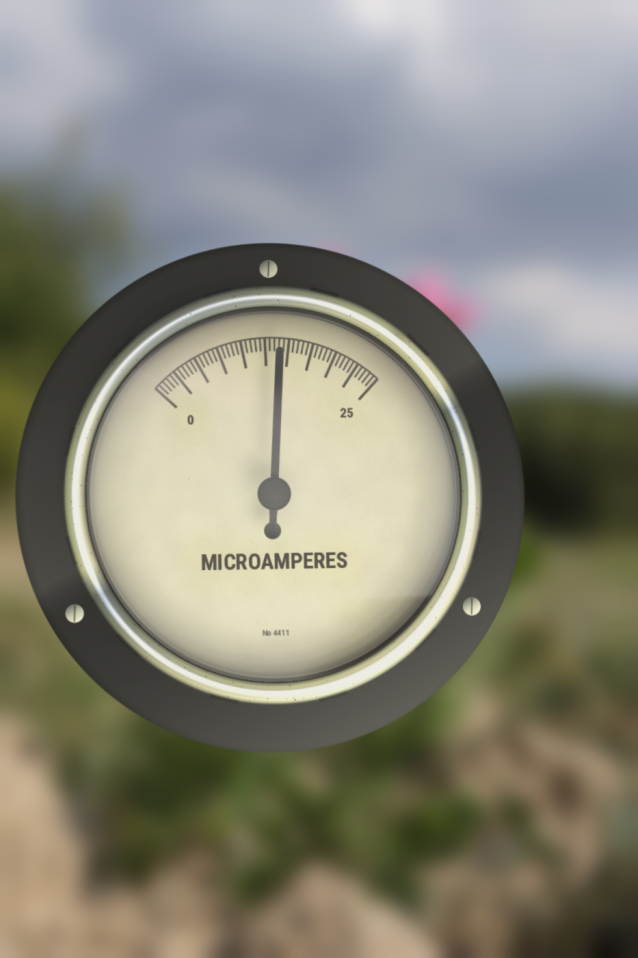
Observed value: 14 µA
